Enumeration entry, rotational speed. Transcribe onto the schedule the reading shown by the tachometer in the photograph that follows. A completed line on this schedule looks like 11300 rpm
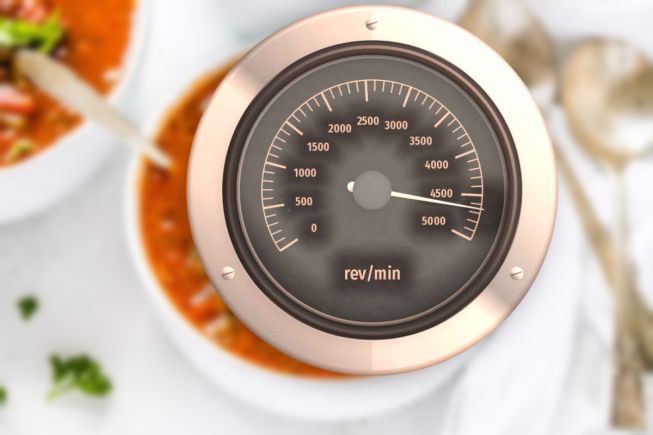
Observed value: 4650 rpm
